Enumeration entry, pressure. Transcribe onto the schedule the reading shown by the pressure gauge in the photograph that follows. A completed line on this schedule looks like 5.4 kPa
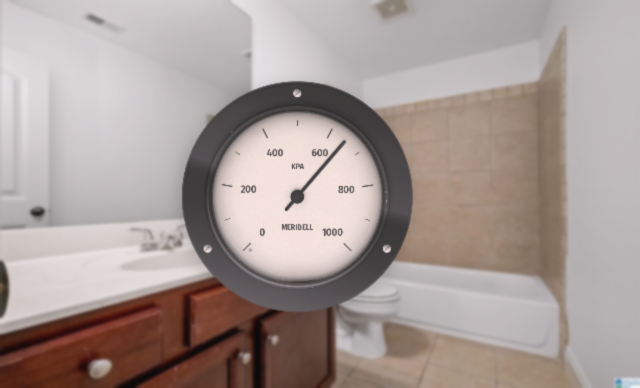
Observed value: 650 kPa
